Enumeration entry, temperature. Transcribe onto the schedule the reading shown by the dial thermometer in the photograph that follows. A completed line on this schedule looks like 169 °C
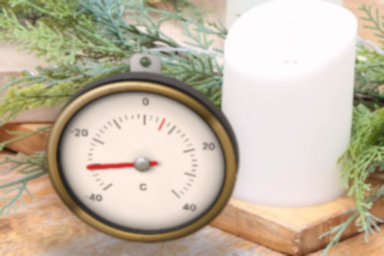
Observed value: -30 °C
